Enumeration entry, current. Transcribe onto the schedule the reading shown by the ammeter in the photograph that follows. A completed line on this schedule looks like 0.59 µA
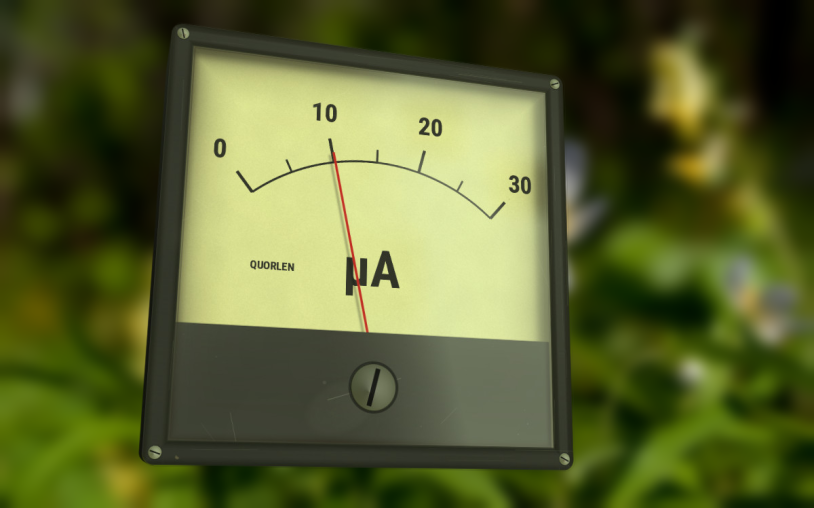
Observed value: 10 µA
